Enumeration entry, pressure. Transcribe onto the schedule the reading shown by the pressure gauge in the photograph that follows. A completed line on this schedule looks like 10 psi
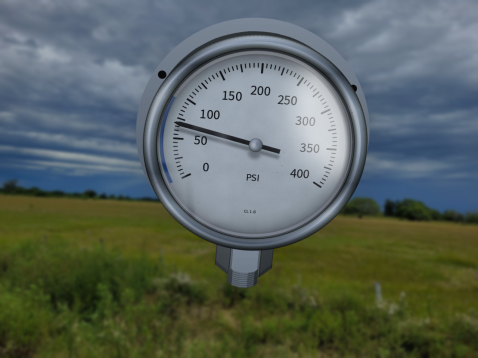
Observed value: 70 psi
